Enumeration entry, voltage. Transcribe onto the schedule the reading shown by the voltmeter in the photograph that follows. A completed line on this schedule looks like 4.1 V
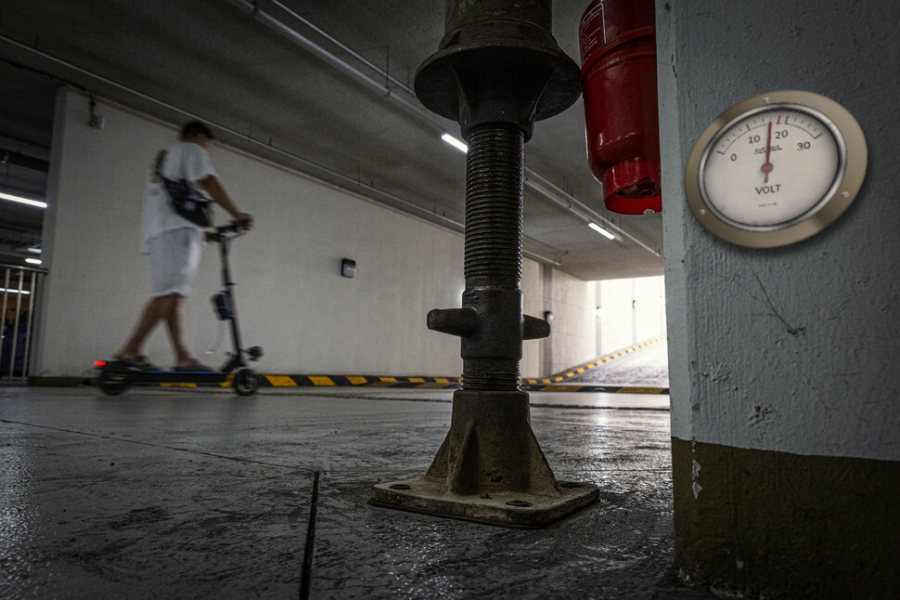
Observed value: 16 V
